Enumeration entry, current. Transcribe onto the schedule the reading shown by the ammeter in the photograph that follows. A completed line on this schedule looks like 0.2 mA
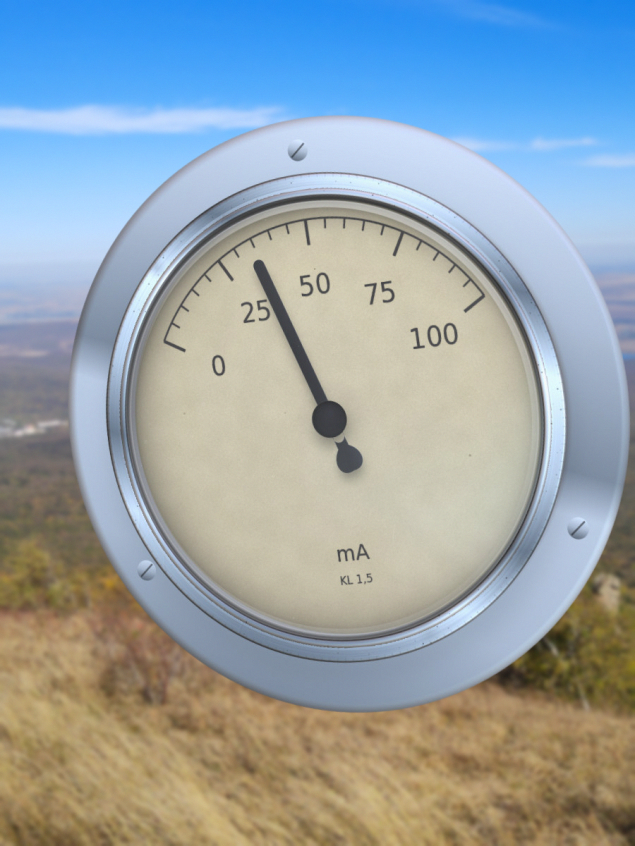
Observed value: 35 mA
